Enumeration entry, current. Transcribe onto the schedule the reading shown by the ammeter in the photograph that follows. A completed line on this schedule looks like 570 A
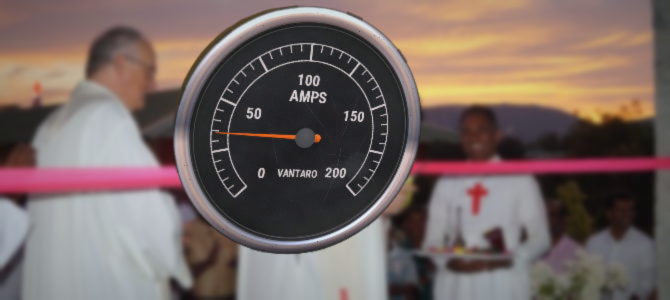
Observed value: 35 A
